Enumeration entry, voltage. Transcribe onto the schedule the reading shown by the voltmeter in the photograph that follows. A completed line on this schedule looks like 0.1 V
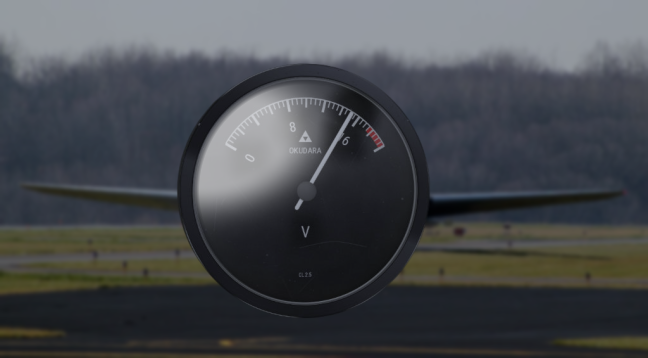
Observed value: 15 V
